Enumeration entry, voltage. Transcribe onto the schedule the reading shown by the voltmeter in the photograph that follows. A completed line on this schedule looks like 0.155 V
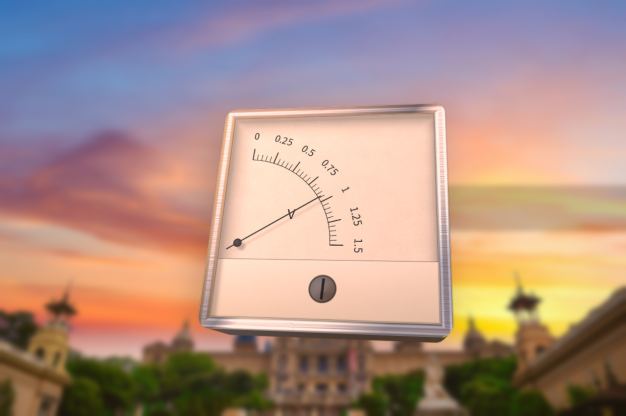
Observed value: 0.95 V
